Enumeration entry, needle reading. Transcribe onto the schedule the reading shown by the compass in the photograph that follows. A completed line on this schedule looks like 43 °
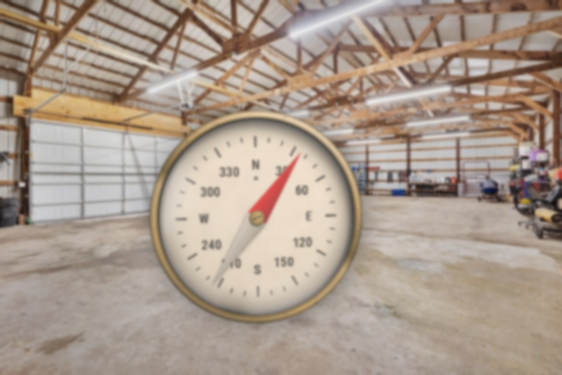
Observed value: 35 °
